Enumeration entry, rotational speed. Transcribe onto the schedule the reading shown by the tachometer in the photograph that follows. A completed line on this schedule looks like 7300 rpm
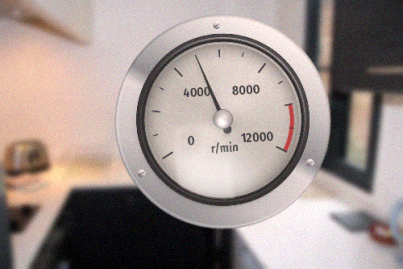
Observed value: 5000 rpm
